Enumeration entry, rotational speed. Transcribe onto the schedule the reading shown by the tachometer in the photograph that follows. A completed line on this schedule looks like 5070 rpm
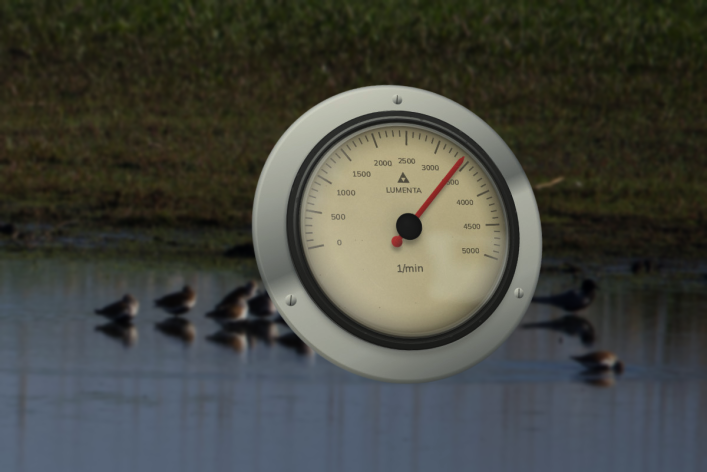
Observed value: 3400 rpm
